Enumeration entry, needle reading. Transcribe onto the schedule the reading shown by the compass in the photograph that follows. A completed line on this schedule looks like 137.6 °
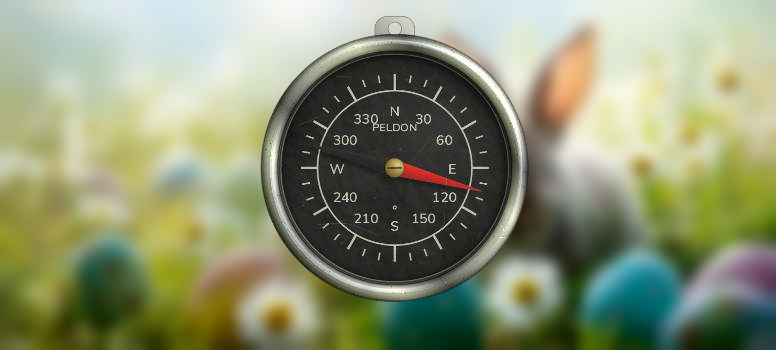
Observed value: 105 °
